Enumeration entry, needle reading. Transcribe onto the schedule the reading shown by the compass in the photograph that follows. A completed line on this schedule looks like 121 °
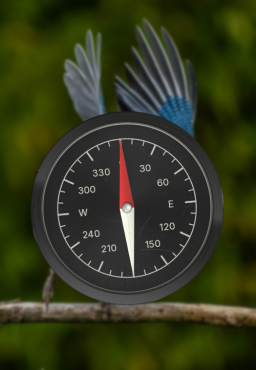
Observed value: 0 °
